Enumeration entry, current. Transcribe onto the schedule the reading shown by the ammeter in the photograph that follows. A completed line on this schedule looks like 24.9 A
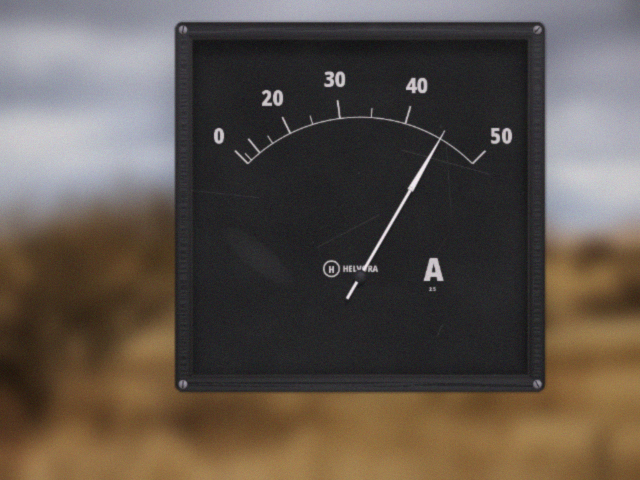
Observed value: 45 A
